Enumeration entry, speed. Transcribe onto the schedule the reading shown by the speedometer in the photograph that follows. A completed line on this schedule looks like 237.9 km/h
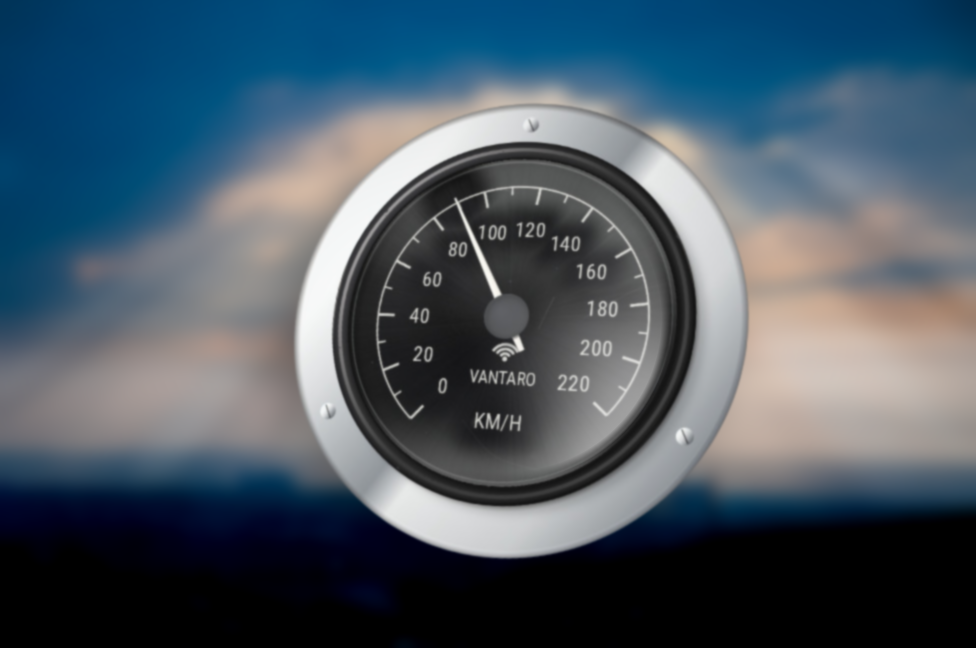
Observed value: 90 km/h
